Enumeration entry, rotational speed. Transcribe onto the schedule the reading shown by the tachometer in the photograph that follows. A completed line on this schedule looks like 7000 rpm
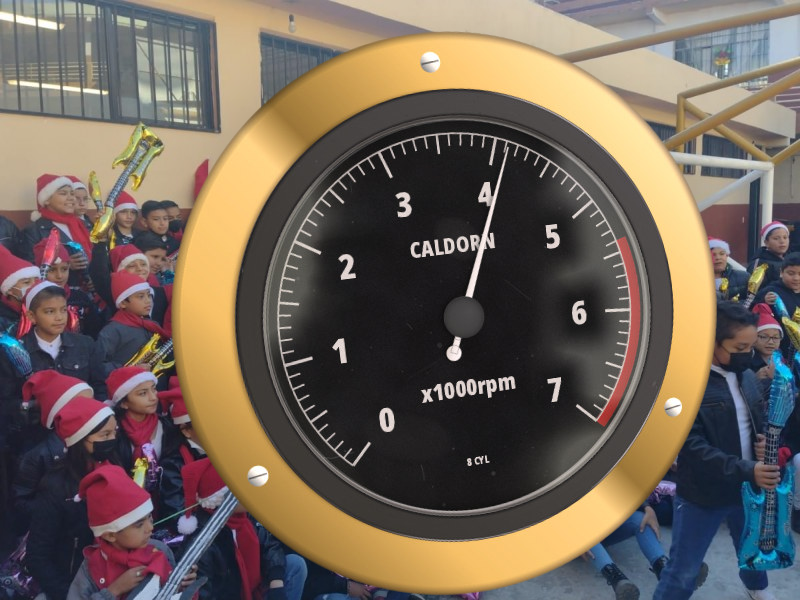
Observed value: 4100 rpm
